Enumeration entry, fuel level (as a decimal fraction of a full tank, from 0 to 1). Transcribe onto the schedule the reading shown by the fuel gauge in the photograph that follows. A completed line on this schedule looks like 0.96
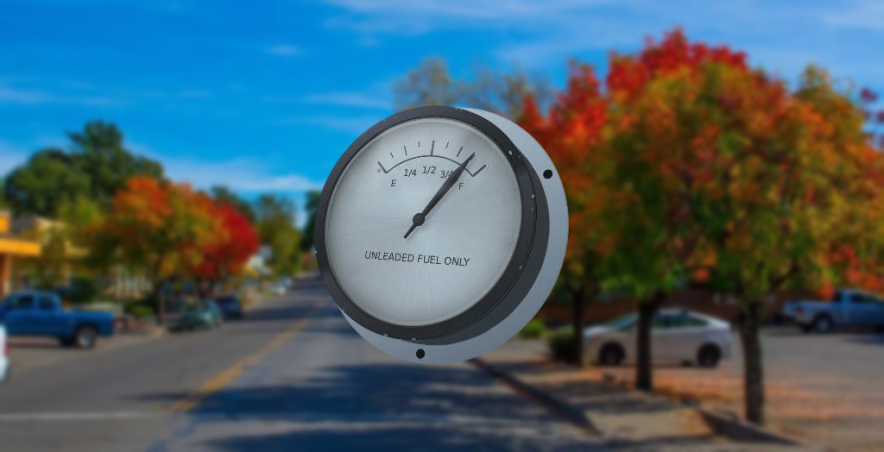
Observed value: 0.875
